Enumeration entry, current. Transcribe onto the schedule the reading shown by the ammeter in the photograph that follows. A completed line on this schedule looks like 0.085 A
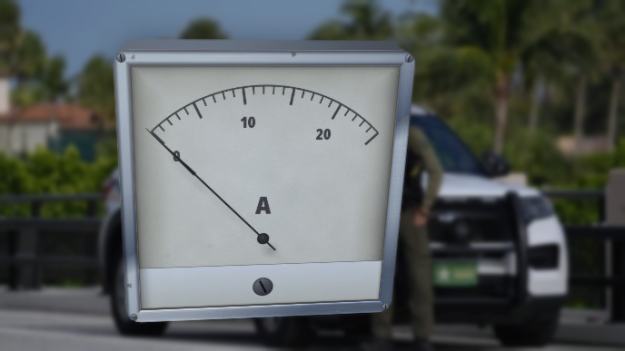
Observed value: 0 A
